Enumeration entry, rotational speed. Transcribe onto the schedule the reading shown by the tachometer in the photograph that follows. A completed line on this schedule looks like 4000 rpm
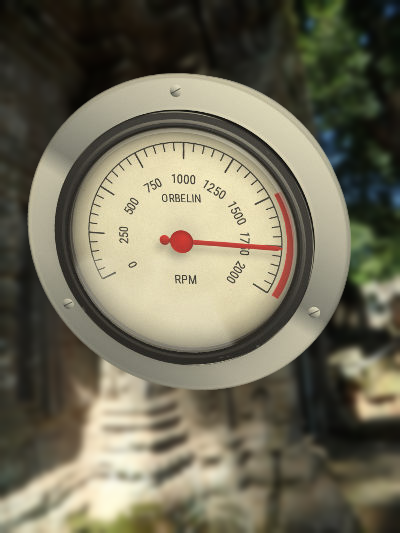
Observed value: 1750 rpm
